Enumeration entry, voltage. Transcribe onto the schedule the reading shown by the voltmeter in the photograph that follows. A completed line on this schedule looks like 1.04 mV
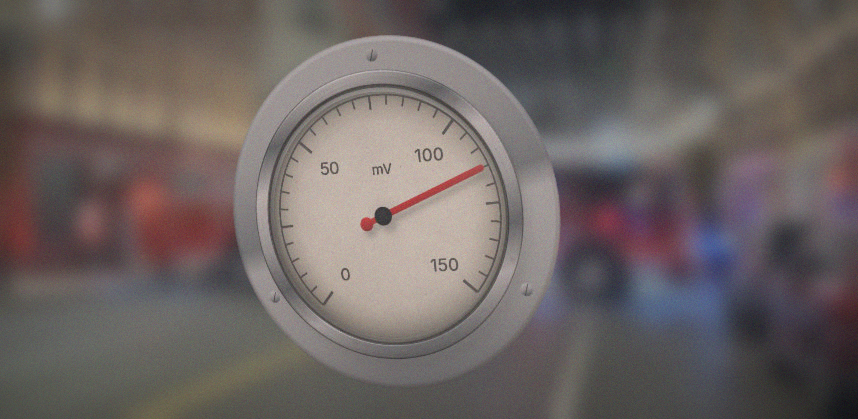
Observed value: 115 mV
